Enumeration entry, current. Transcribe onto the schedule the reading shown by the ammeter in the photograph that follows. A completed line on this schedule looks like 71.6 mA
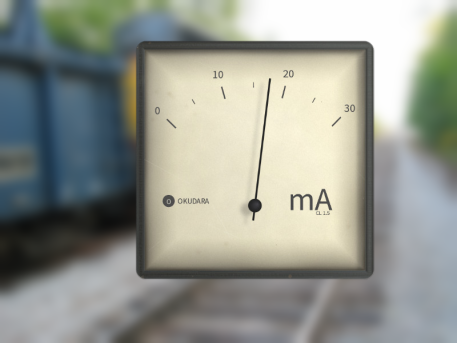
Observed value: 17.5 mA
